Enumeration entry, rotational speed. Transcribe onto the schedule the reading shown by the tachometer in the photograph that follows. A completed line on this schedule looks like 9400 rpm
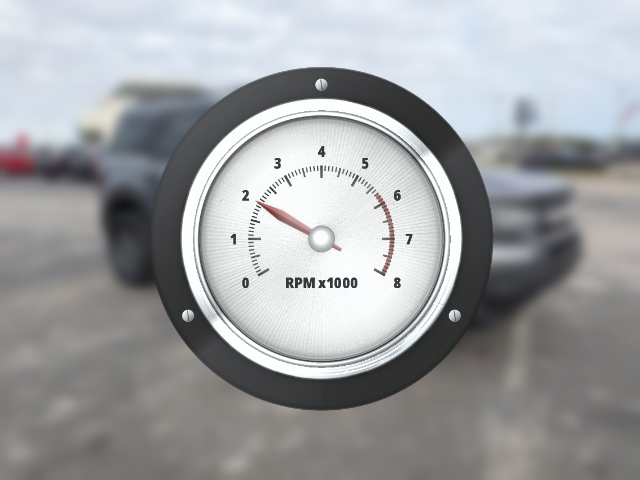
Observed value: 2000 rpm
